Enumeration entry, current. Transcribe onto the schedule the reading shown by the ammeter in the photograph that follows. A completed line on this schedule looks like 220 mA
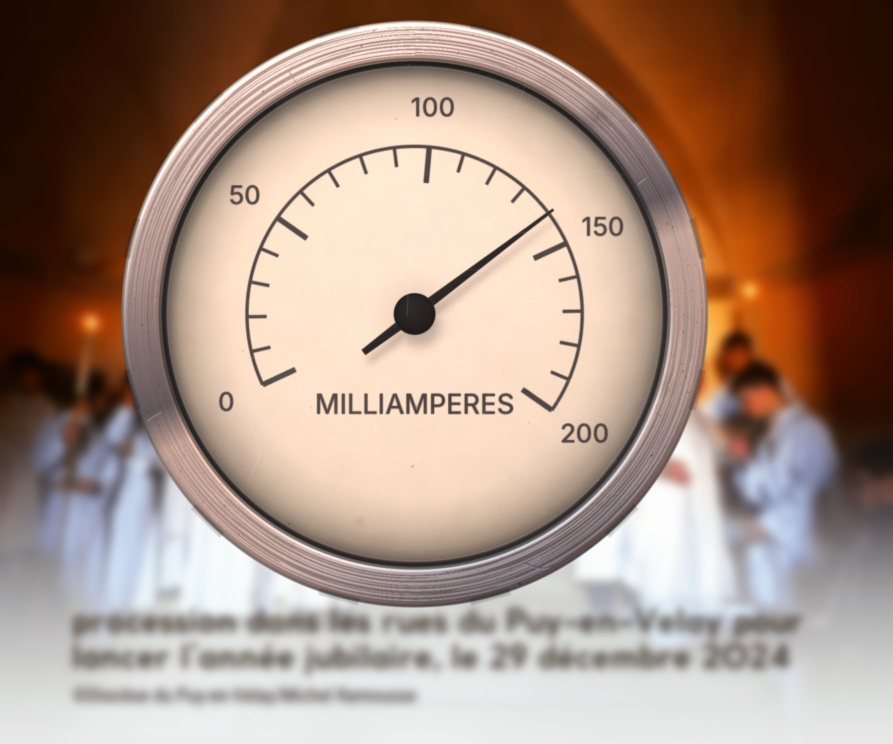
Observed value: 140 mA
